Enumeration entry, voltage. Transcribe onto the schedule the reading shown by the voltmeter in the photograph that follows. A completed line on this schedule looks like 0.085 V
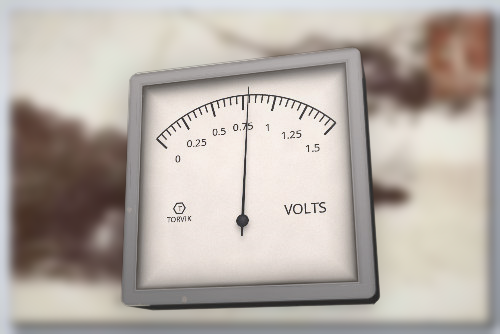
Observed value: 0.8 V
